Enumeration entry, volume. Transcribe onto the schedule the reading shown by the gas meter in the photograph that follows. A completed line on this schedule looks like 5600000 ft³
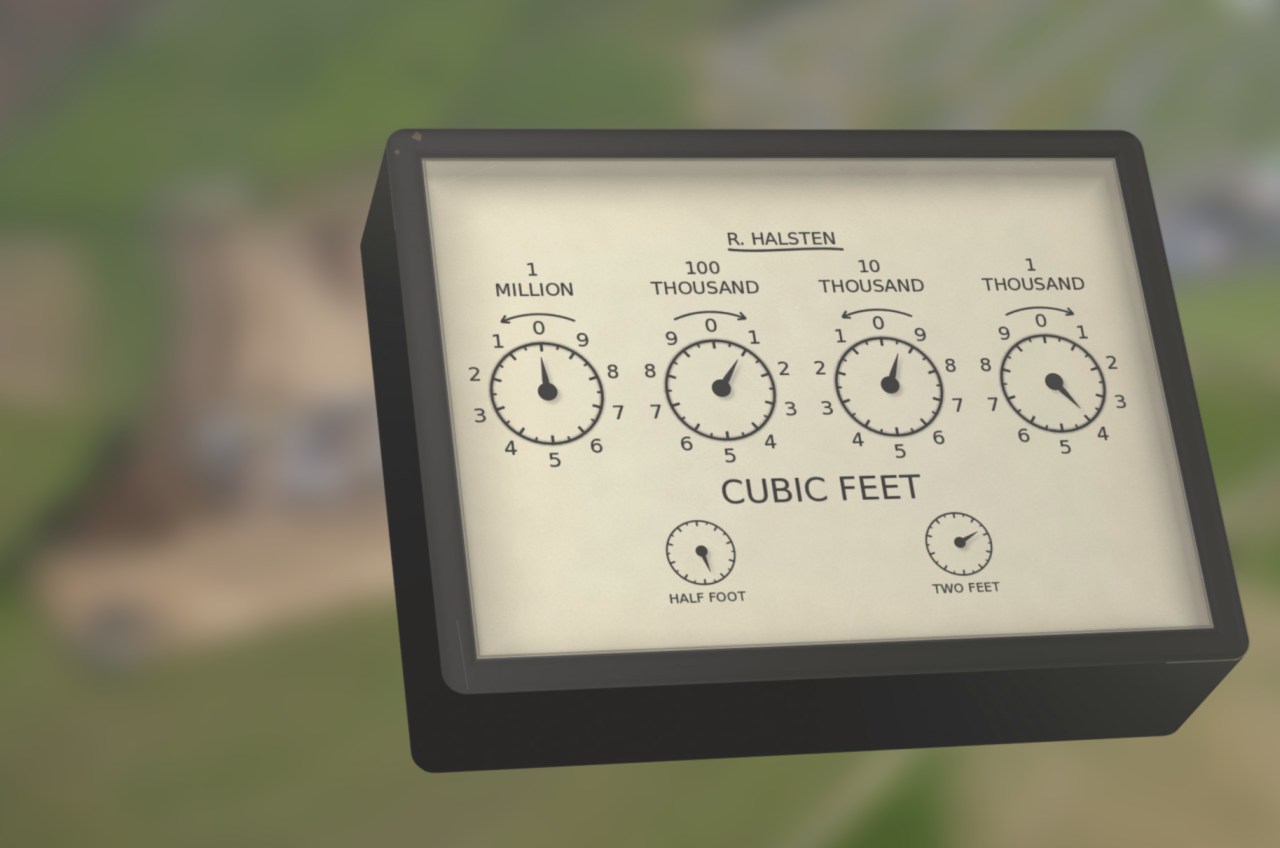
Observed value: 9400 ft³
